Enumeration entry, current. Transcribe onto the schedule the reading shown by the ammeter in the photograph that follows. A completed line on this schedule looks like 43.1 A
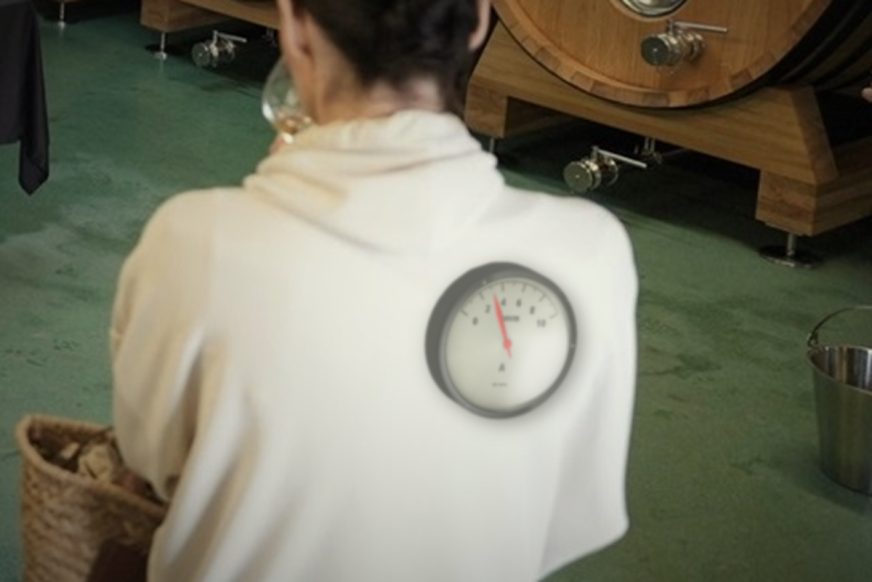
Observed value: 3 A
